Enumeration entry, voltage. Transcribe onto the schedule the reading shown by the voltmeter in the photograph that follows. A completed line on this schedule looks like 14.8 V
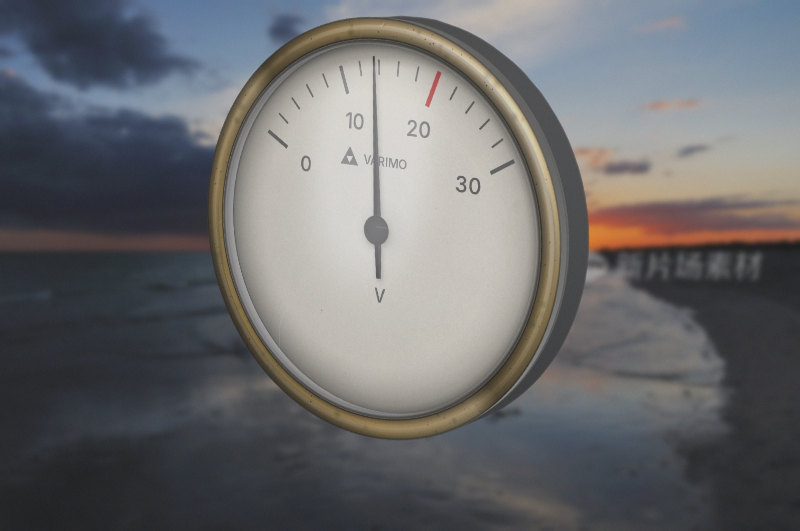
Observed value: 14 V
